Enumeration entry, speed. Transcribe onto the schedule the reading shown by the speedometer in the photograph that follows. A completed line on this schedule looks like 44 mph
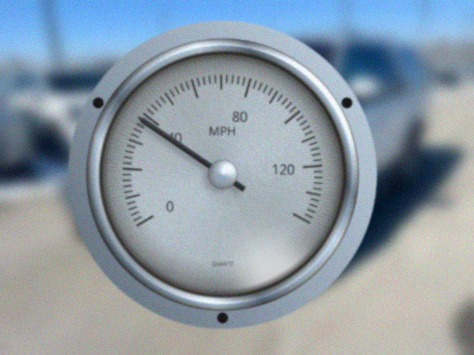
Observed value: 38 mph
